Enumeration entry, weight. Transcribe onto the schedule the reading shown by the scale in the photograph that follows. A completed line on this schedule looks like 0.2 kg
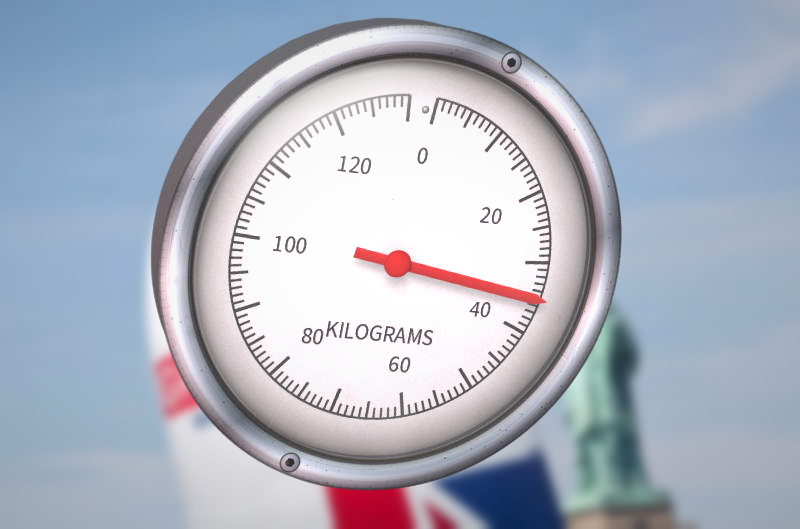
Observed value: 35 kg
